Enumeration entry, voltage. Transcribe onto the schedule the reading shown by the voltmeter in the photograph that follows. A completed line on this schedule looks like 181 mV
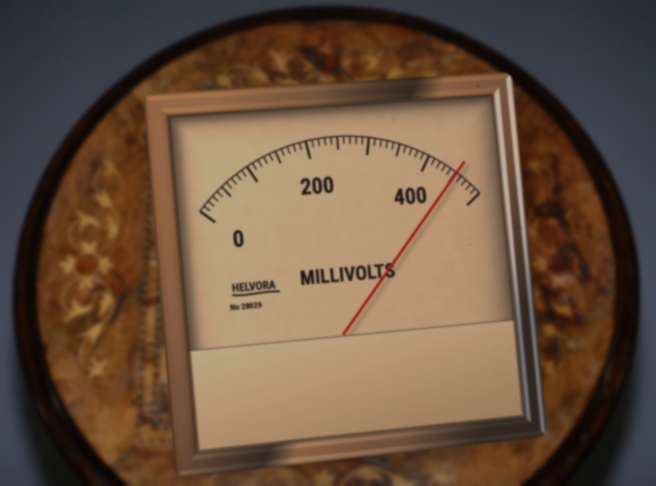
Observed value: 450 mV
